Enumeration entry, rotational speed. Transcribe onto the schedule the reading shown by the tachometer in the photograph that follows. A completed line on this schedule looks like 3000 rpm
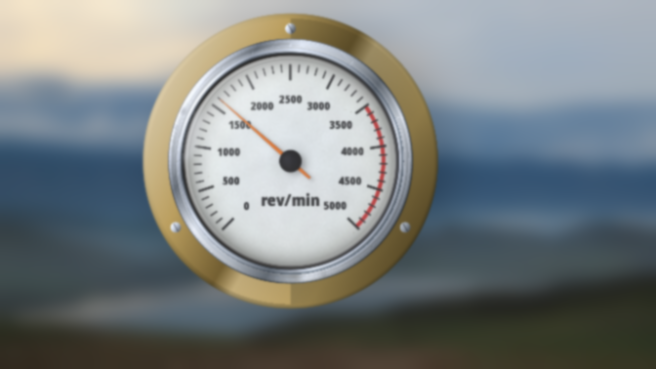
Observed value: 1600 rpm
